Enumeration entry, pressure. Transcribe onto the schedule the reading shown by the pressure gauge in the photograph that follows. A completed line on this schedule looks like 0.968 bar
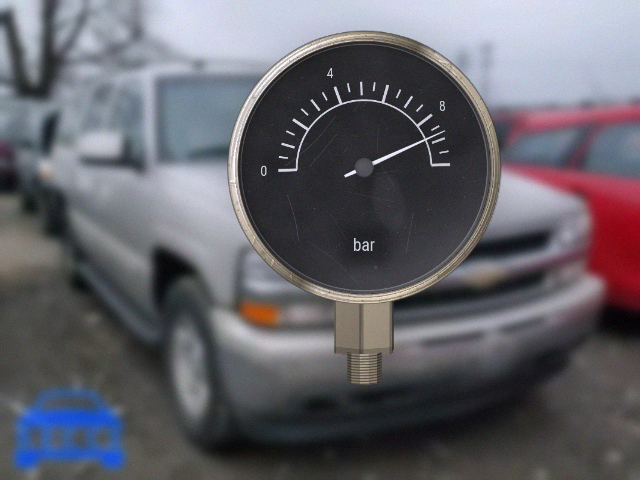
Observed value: 8.75 bar
